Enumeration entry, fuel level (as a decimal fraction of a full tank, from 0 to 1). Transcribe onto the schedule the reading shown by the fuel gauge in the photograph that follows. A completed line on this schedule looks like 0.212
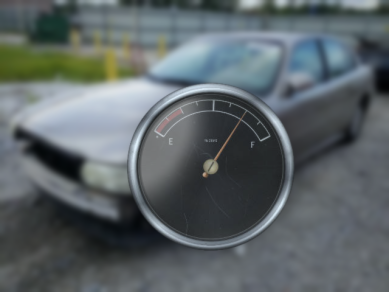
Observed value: 0.75
